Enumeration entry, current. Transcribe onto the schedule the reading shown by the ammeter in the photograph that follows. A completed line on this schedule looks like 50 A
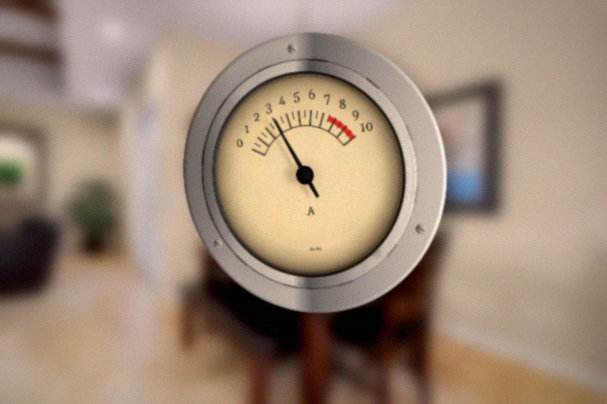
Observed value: 3 A
